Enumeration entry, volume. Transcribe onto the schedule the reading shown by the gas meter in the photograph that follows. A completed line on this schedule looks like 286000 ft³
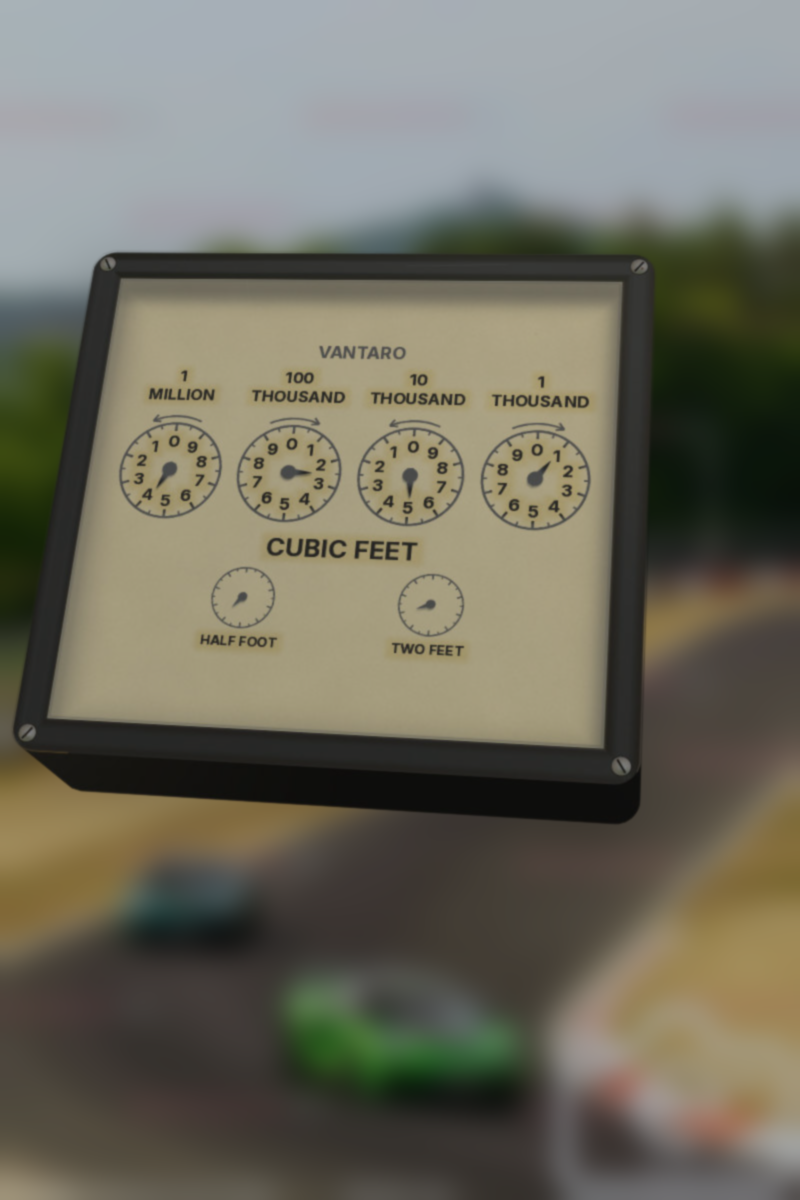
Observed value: 425100 ft³
